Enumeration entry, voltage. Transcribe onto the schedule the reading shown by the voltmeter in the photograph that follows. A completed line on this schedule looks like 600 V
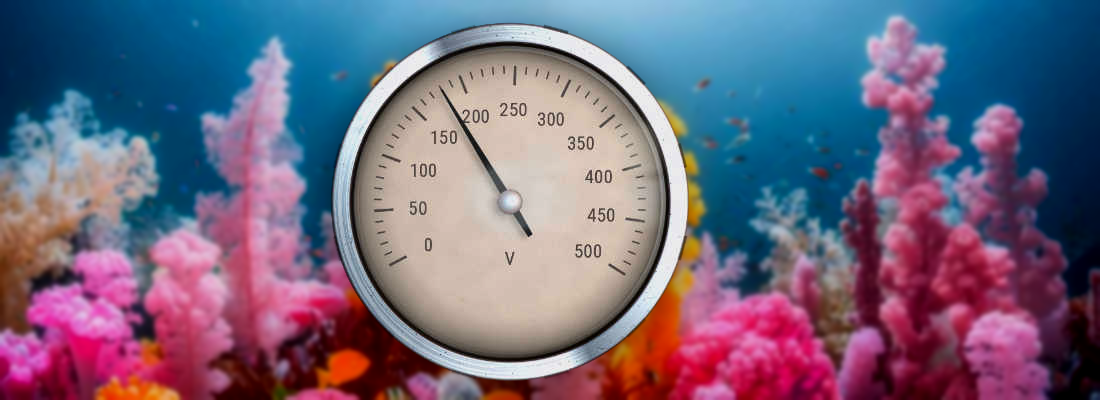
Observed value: 180 V
